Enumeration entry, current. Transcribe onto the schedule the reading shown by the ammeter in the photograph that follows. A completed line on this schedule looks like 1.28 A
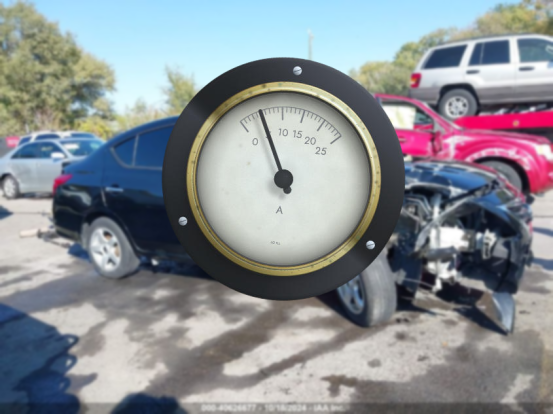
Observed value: 5 A
